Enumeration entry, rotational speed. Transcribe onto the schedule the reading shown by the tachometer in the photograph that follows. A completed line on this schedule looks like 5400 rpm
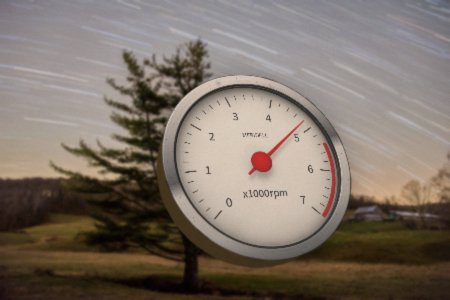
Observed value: 4800 rpm
